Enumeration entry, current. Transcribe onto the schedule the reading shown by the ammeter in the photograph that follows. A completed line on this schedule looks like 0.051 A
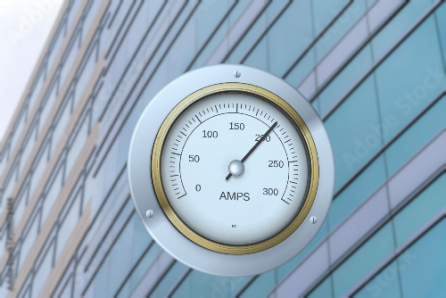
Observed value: 200 A
